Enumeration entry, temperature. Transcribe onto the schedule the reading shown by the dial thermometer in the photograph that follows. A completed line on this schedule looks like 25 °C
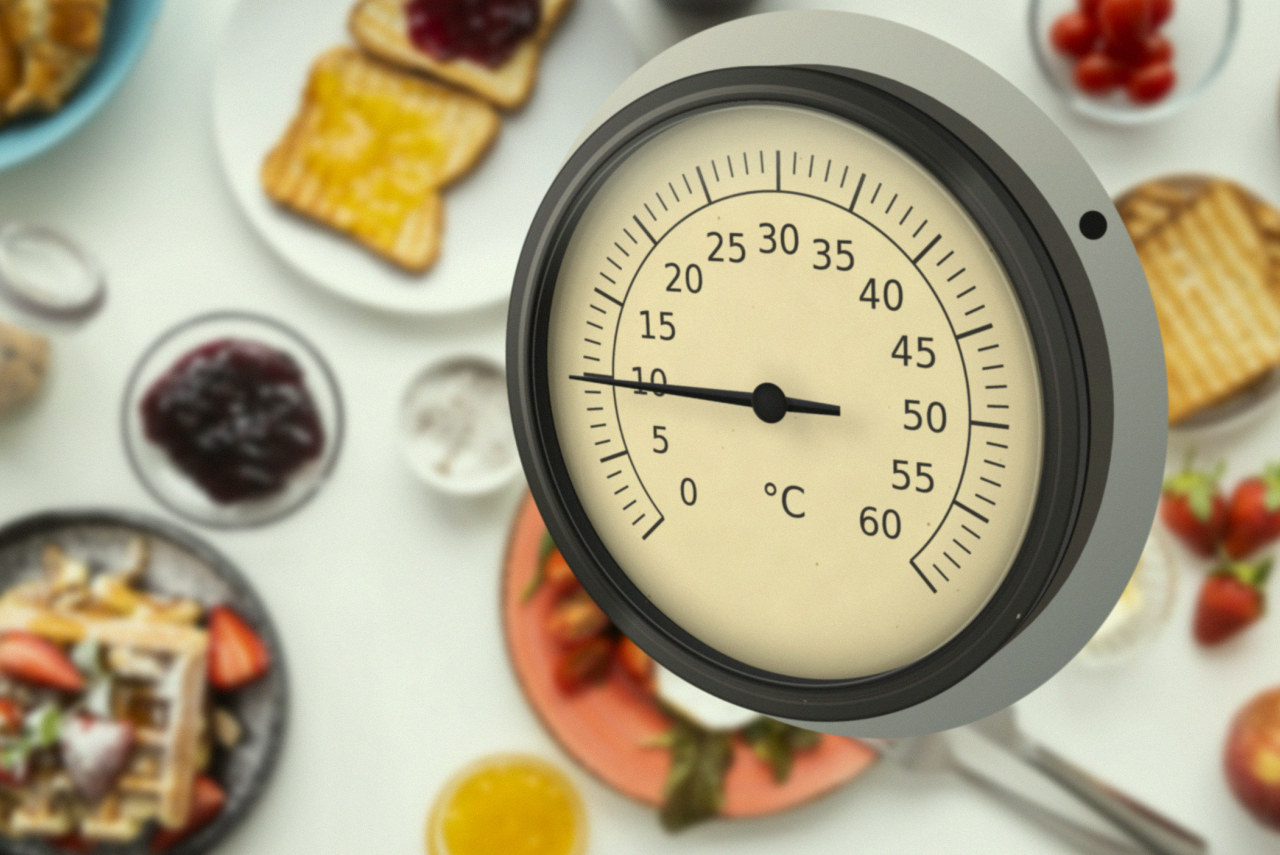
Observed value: 10 °C
